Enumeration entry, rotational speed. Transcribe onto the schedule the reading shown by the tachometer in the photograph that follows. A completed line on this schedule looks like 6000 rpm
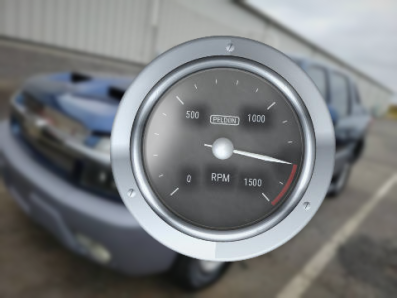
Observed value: 1300 rpm
